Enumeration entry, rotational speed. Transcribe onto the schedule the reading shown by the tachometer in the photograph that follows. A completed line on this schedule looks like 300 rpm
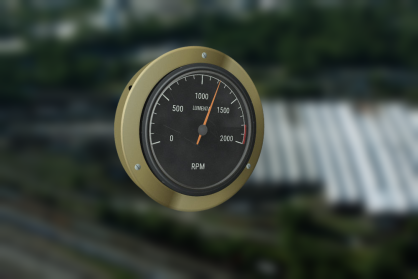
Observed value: 1200 rpm
